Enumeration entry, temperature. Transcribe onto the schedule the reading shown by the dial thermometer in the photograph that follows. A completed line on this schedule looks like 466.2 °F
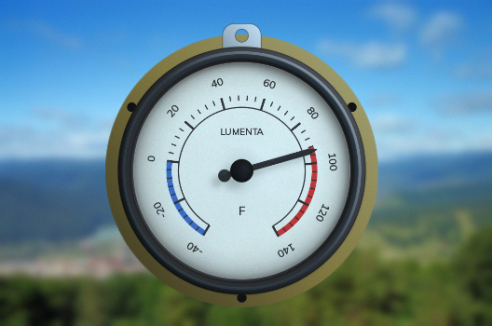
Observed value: 94 °F
